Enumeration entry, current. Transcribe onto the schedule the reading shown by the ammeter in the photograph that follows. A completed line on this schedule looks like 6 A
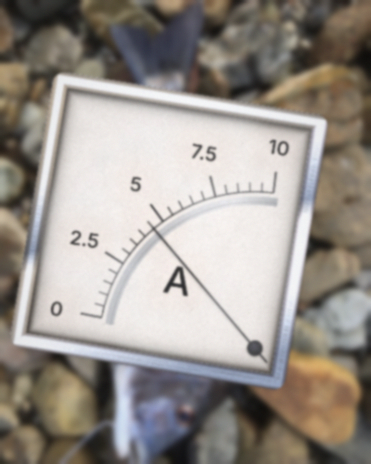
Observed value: 4.5 A
